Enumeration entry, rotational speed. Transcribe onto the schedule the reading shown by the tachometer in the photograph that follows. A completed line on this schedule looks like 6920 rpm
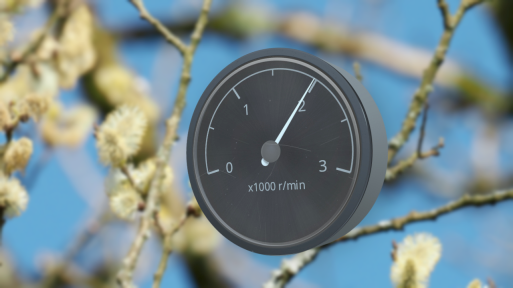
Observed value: 2000 rpm
